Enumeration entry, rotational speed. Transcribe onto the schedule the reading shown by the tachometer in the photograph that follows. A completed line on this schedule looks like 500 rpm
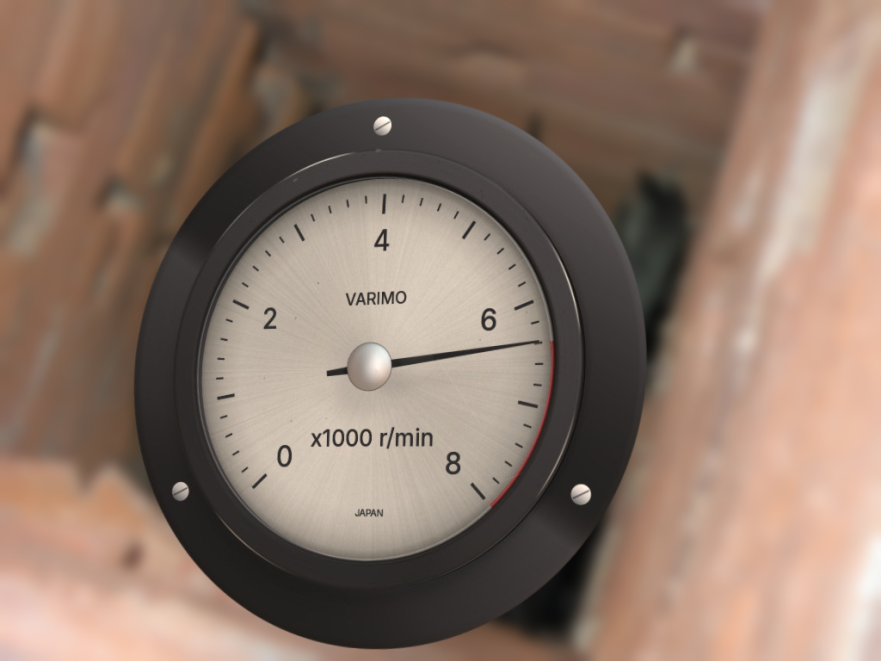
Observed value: 6400 rpm
